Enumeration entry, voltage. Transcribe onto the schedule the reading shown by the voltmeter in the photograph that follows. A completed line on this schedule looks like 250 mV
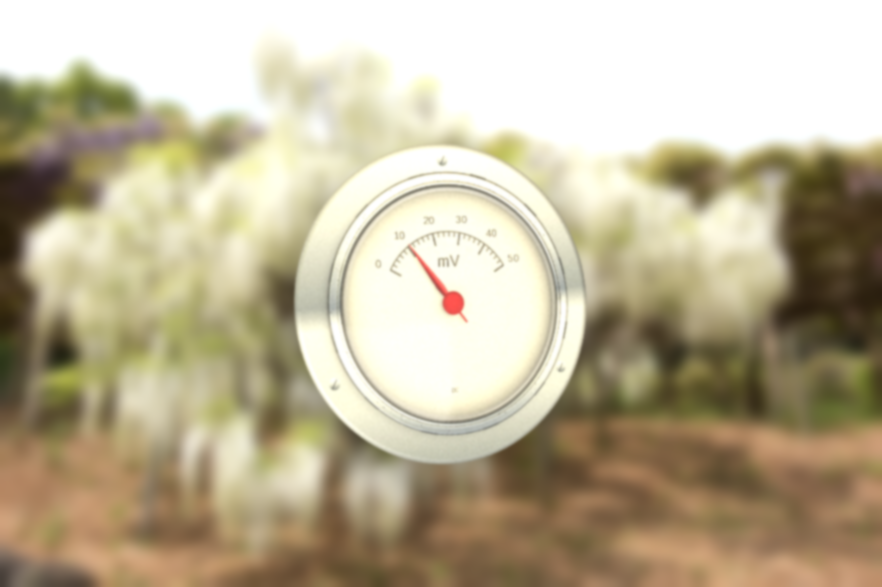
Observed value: 10 mV
